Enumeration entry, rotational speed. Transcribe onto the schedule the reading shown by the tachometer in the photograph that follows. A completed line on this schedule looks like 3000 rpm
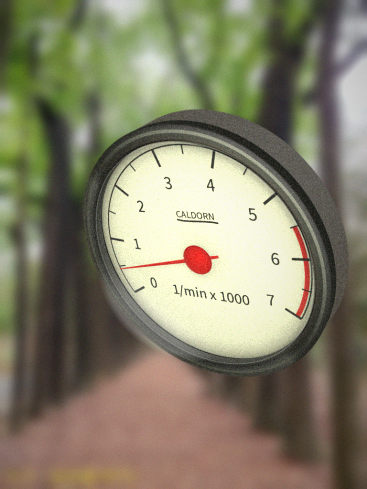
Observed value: 500 rpm
